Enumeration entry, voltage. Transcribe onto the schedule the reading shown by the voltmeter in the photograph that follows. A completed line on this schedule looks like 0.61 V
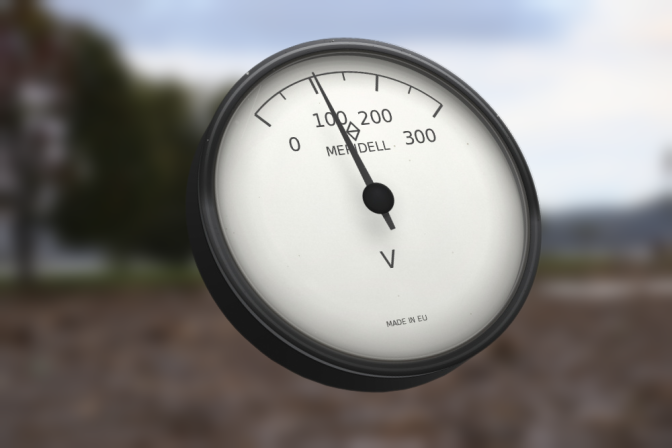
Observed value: 100 V
